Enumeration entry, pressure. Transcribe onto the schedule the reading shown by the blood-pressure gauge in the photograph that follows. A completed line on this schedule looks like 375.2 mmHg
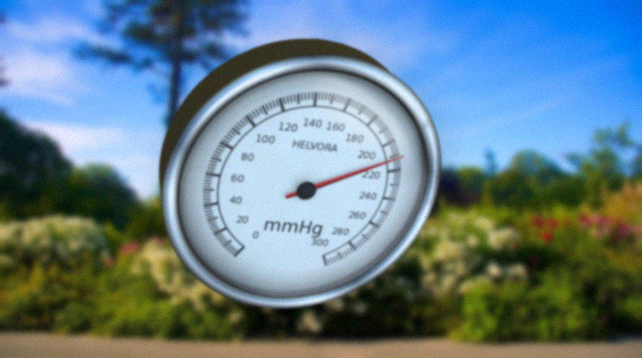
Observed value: 210 mmHg
